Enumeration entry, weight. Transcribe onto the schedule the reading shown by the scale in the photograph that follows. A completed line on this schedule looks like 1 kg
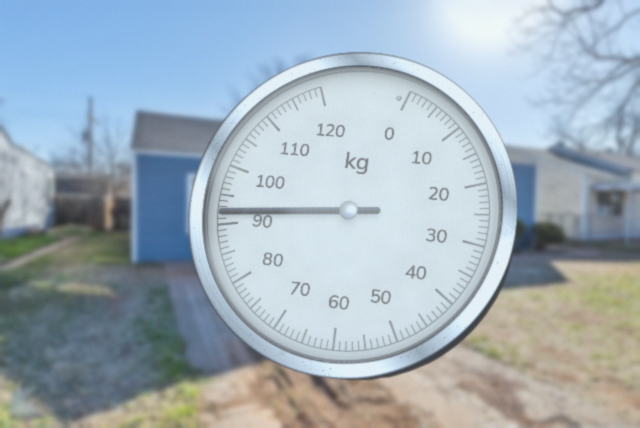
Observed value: 92 kg
